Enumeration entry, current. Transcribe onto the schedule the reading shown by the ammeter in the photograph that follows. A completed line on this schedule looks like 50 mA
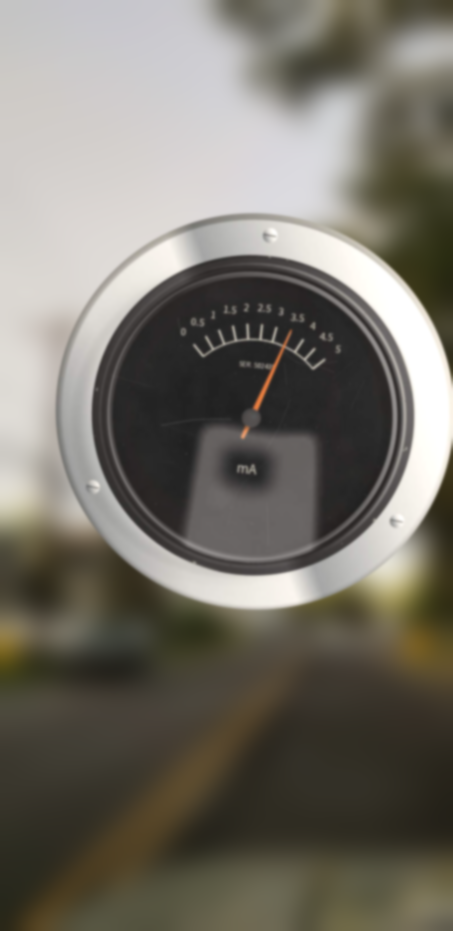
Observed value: 3.5 mA
